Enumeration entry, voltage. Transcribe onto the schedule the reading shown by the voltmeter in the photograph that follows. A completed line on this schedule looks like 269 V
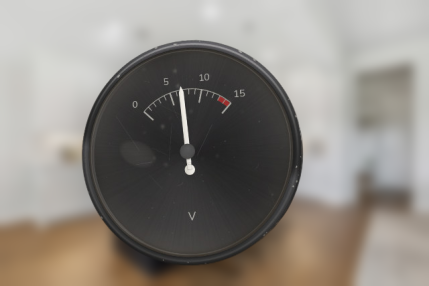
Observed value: 7 V
